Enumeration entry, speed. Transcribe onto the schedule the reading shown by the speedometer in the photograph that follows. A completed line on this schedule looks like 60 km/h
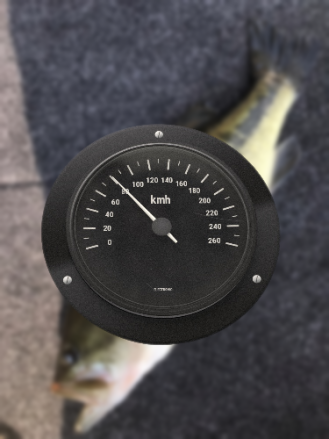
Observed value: 80 km/h
